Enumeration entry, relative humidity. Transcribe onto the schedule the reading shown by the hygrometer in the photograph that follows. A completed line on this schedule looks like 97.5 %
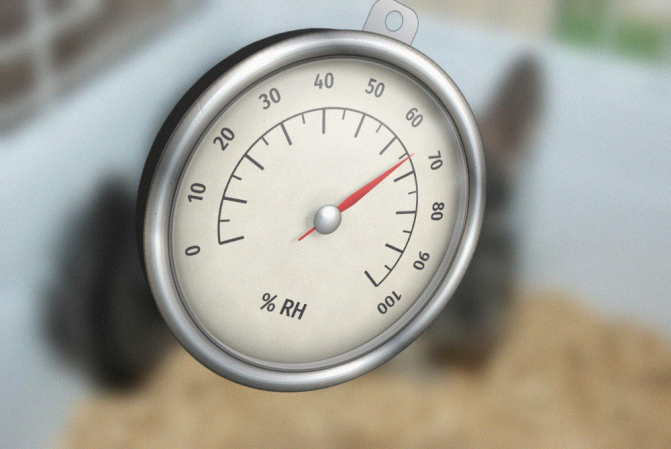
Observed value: 65 %
